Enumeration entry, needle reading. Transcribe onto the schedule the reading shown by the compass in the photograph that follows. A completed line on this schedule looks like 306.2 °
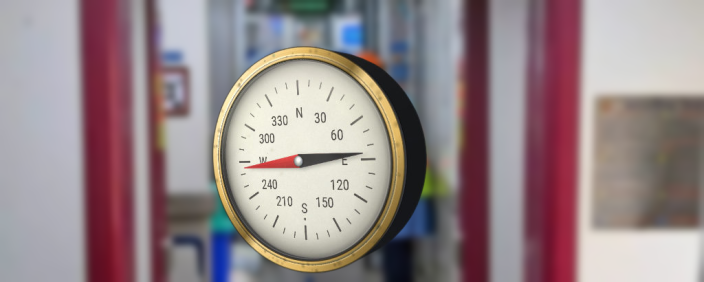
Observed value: 265 °
